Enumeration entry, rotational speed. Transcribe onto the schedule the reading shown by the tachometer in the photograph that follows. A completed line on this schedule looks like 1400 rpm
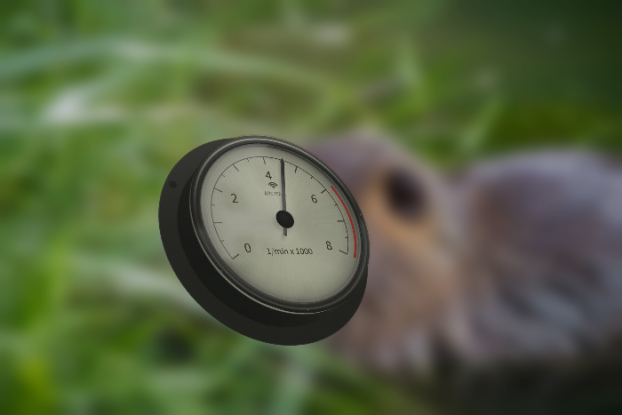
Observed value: 4500 rpm
